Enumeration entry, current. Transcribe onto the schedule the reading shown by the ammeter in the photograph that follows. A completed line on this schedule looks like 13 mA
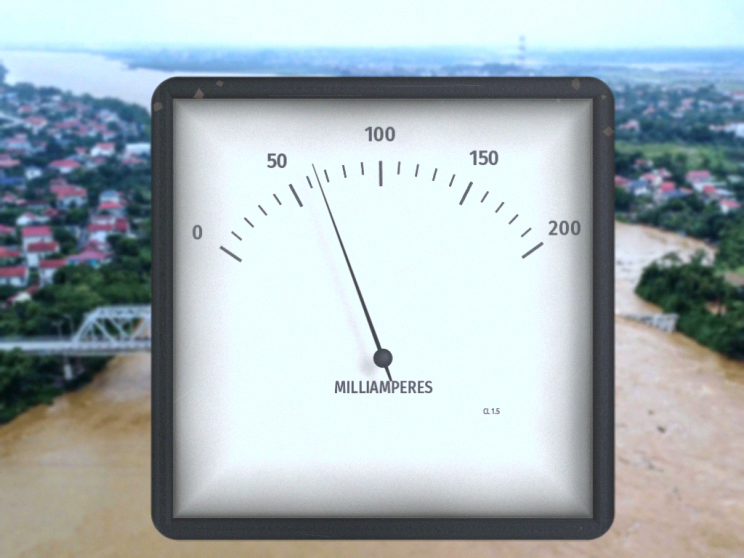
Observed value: 65 mA
